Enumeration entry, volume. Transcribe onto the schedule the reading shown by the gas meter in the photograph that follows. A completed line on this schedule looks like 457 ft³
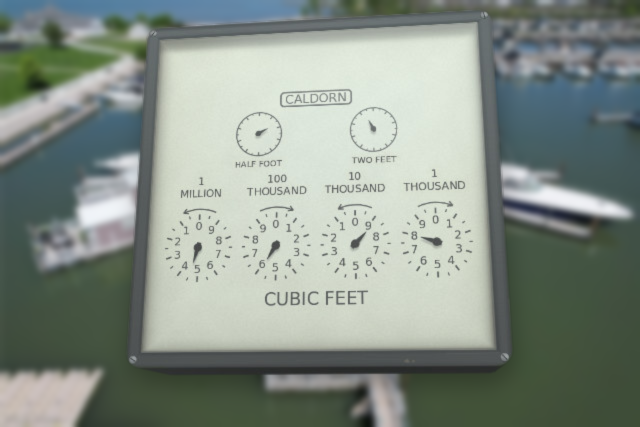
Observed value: 458800 ft³
